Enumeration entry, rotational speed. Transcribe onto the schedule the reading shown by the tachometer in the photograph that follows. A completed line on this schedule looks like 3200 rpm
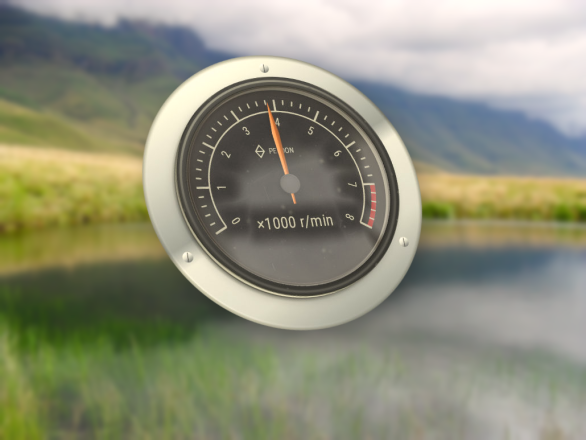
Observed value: 3800 rpm
